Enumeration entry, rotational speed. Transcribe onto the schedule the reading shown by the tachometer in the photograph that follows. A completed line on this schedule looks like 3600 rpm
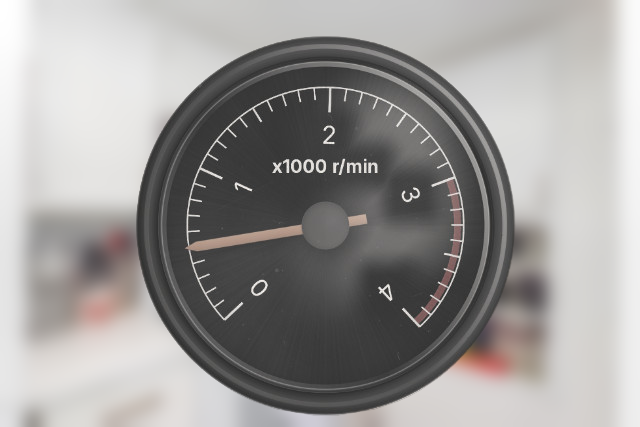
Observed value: 500 rpm
